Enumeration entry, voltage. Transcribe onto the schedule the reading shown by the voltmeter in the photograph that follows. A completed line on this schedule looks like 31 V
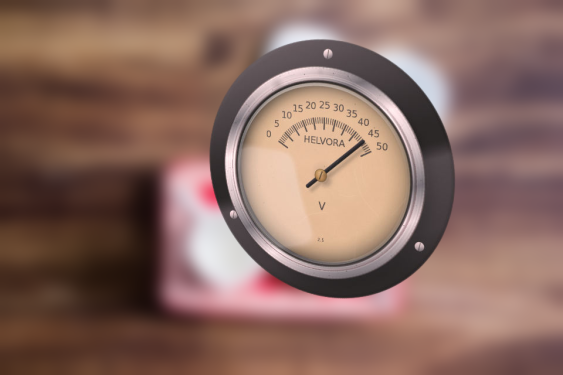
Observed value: 45 V
